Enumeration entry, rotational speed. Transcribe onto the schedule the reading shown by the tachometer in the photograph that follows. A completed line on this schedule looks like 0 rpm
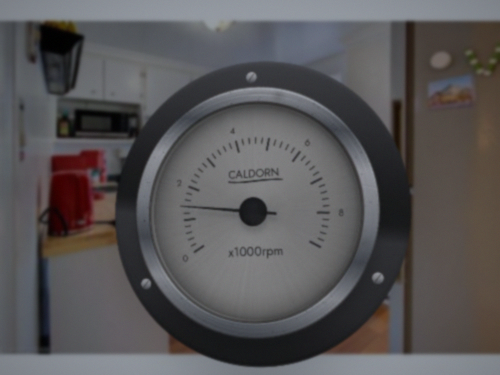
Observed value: 1400 rpm
